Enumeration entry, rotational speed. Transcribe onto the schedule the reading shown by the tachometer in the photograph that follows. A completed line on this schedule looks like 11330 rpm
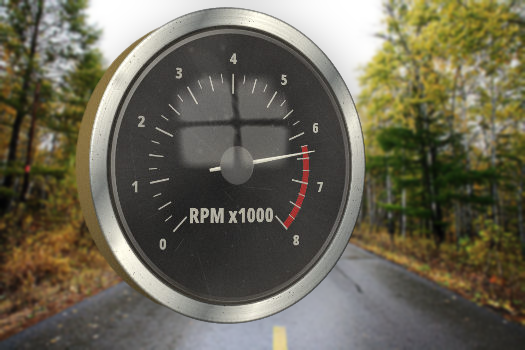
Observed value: 6375 rpm
